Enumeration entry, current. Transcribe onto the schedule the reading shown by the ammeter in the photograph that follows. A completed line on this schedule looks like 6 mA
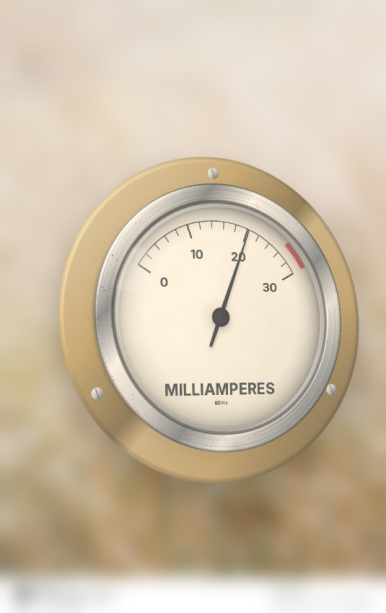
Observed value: 20 mA
